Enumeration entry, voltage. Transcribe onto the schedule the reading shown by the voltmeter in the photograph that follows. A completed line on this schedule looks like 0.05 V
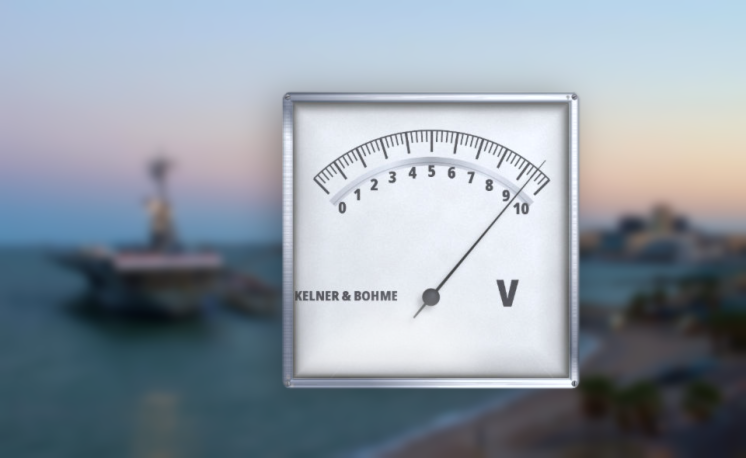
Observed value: 9.4 V
